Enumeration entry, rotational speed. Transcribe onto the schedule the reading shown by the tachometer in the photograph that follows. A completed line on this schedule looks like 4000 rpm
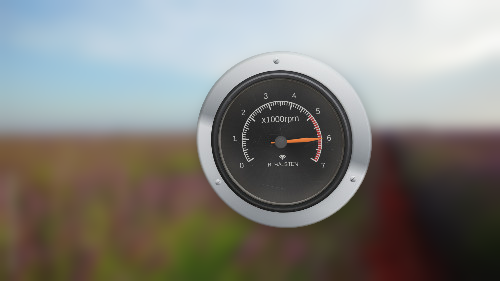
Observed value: 6000 rpm
